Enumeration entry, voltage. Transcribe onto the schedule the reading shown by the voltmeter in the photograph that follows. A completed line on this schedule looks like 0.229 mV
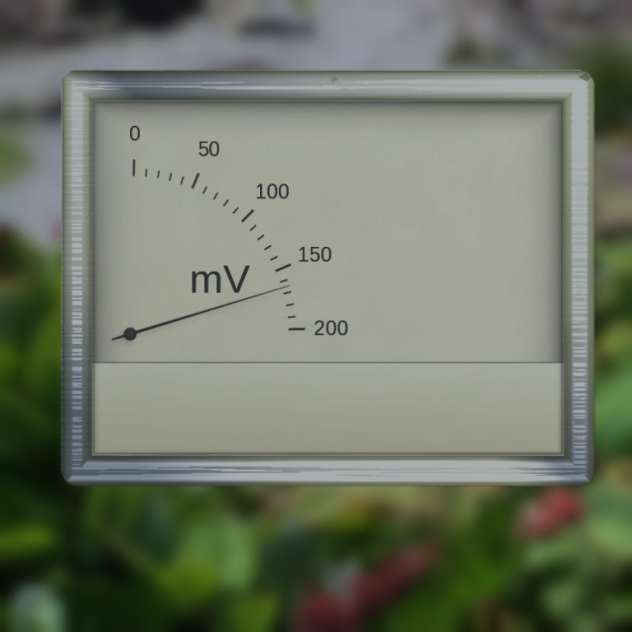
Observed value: 165 mV
